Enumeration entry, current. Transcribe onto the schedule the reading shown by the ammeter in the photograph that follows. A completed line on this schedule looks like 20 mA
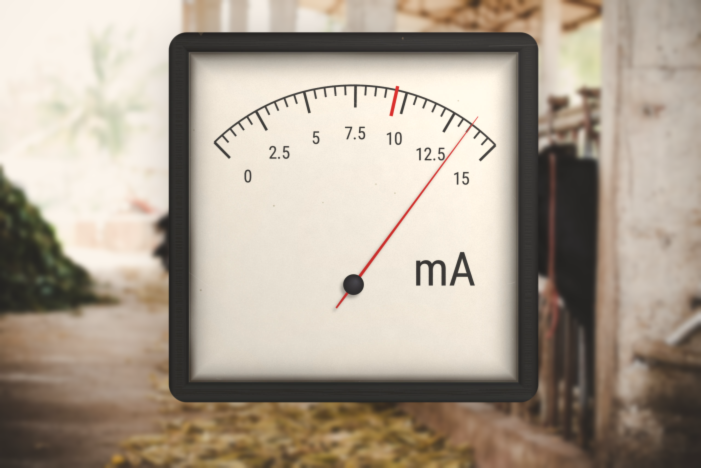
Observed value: 13.5 mA
